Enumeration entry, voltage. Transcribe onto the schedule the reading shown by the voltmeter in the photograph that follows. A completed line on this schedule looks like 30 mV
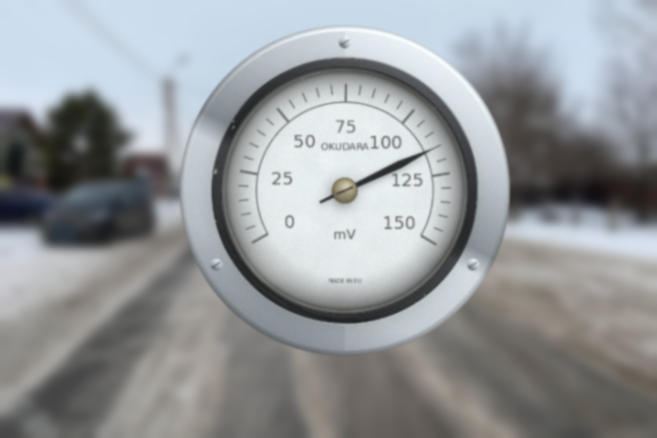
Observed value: 115 mV
